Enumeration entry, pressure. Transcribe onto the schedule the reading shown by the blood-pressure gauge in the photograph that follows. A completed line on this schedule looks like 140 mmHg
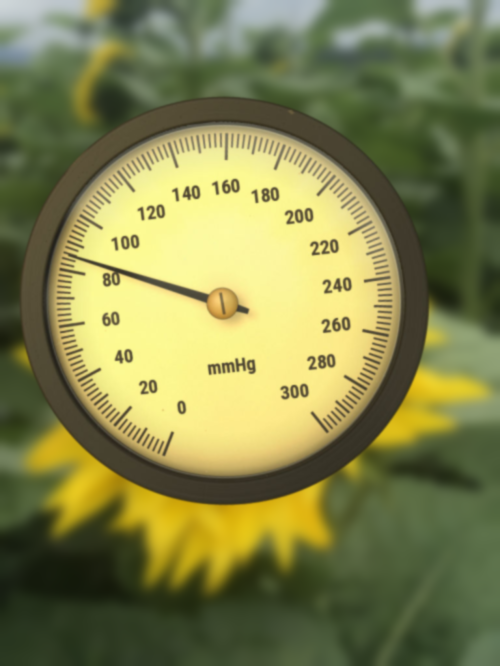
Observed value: 86 mmHg
